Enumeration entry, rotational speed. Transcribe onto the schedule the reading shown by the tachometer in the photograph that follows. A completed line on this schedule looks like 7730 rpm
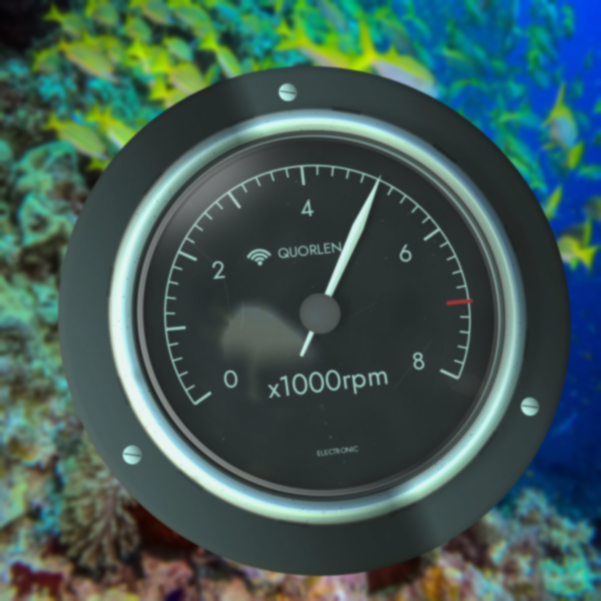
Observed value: 5000 rpm
